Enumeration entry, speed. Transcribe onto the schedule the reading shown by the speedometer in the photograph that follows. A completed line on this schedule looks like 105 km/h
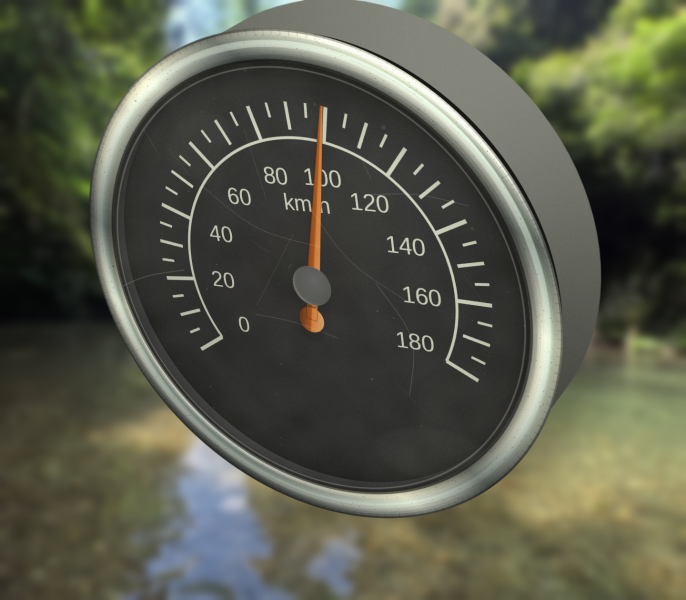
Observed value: 100 km/h
